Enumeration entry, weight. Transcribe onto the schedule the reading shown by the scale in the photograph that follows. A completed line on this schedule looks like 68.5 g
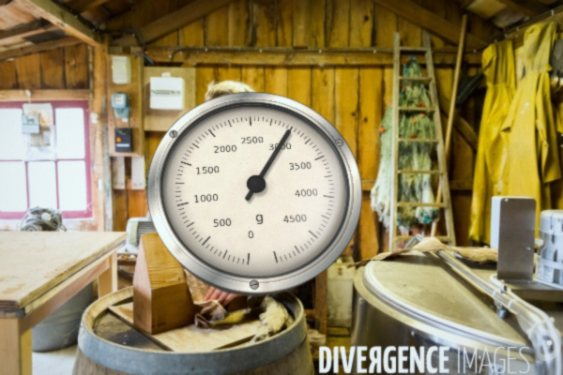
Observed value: 3000 g
